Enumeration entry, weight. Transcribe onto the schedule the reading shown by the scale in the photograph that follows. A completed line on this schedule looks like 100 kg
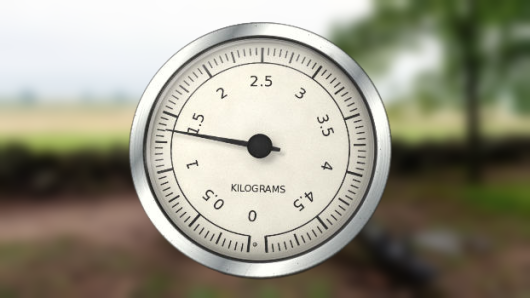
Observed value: 1.35 kg
